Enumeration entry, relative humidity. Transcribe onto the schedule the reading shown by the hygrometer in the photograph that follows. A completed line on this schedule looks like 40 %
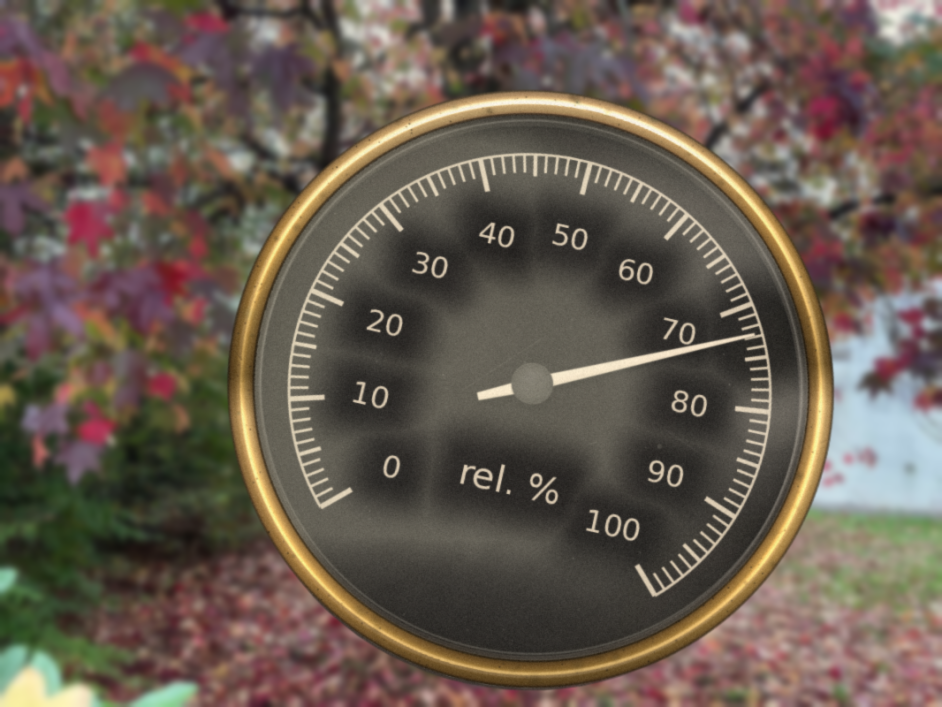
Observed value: 73 %
